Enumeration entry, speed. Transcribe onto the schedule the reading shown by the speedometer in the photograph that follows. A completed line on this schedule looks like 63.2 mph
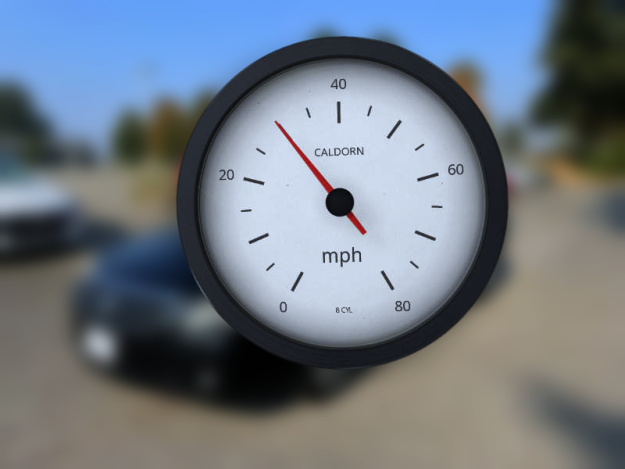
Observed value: 30 mph
